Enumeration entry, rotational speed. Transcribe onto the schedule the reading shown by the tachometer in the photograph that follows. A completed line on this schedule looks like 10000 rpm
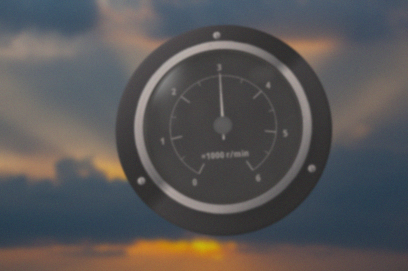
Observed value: 3000 rpm
